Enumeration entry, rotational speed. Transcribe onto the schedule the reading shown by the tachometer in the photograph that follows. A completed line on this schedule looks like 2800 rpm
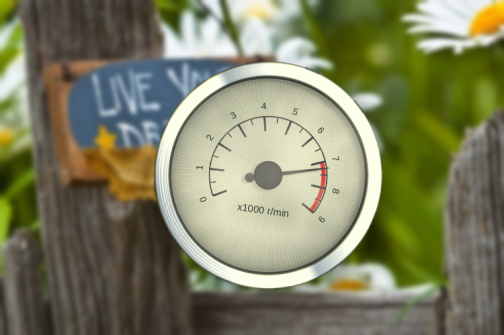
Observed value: 7250 rpm
